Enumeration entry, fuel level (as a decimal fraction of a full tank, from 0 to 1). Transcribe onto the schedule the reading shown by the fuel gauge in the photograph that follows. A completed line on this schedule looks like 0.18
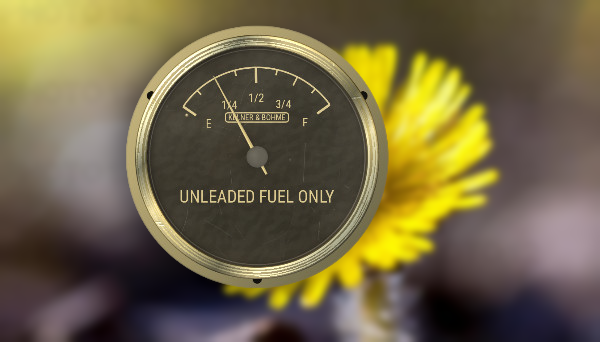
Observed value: 0.25
